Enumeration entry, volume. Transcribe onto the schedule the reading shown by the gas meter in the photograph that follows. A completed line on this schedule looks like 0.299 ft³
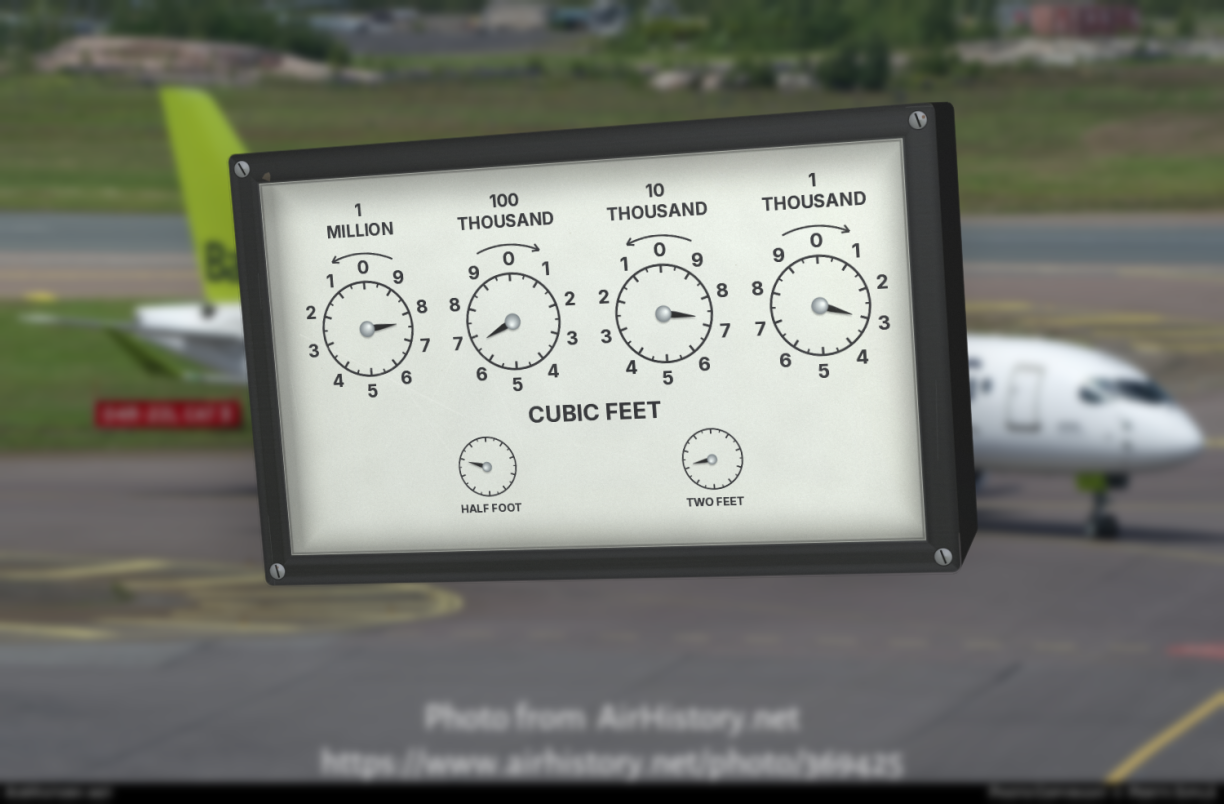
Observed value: 767300 ft³
